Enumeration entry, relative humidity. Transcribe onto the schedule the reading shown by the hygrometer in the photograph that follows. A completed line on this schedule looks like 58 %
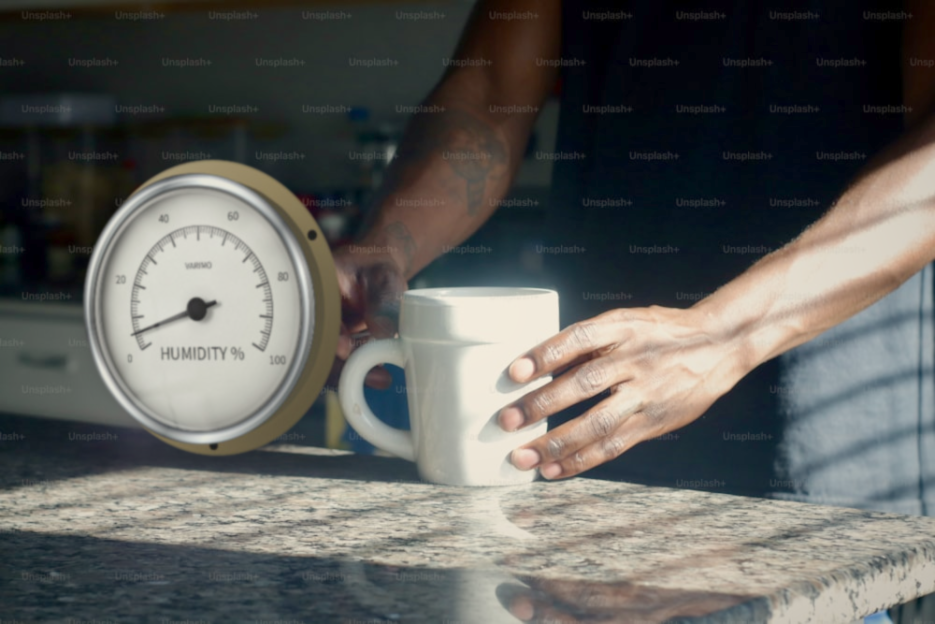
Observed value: 5 %
